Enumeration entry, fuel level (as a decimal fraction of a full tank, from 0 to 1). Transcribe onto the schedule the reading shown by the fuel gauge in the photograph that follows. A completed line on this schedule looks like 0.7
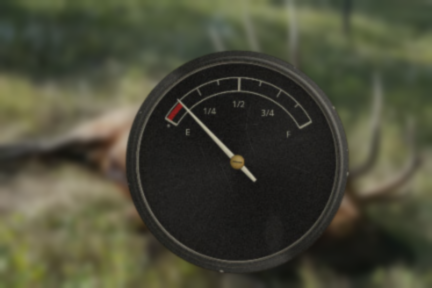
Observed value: 0.125
